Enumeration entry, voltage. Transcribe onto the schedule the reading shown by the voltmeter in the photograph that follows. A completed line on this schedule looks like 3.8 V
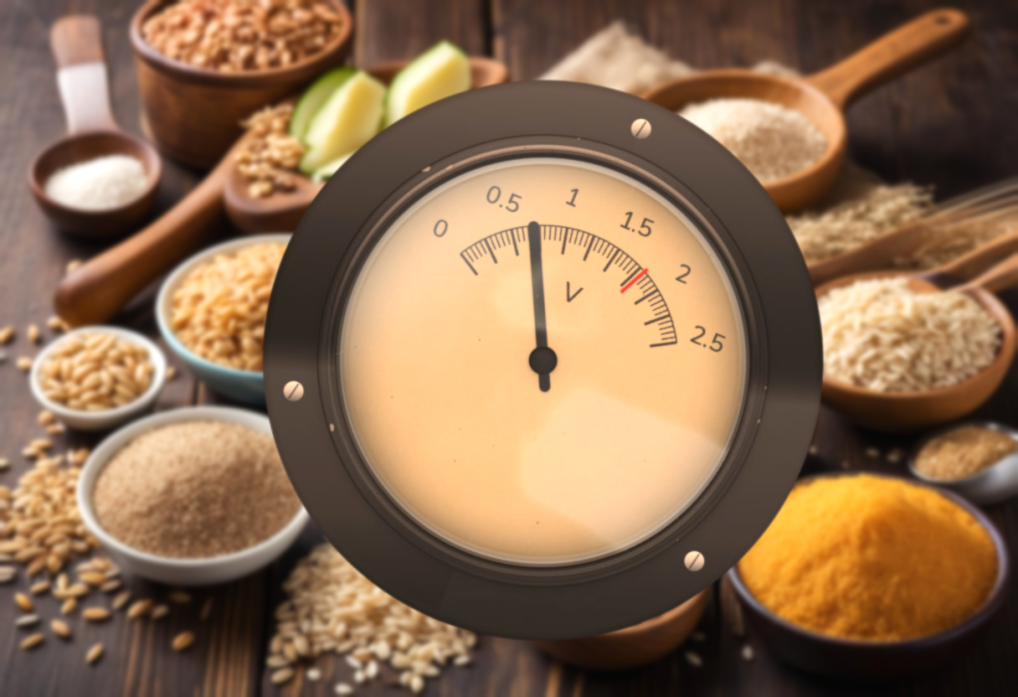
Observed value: 0.7 V
